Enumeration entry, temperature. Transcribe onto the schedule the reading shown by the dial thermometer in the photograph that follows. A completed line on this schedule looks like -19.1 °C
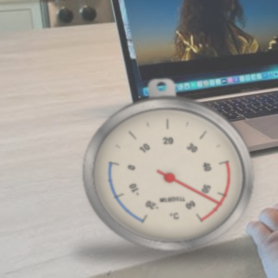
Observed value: 52.5 °C
